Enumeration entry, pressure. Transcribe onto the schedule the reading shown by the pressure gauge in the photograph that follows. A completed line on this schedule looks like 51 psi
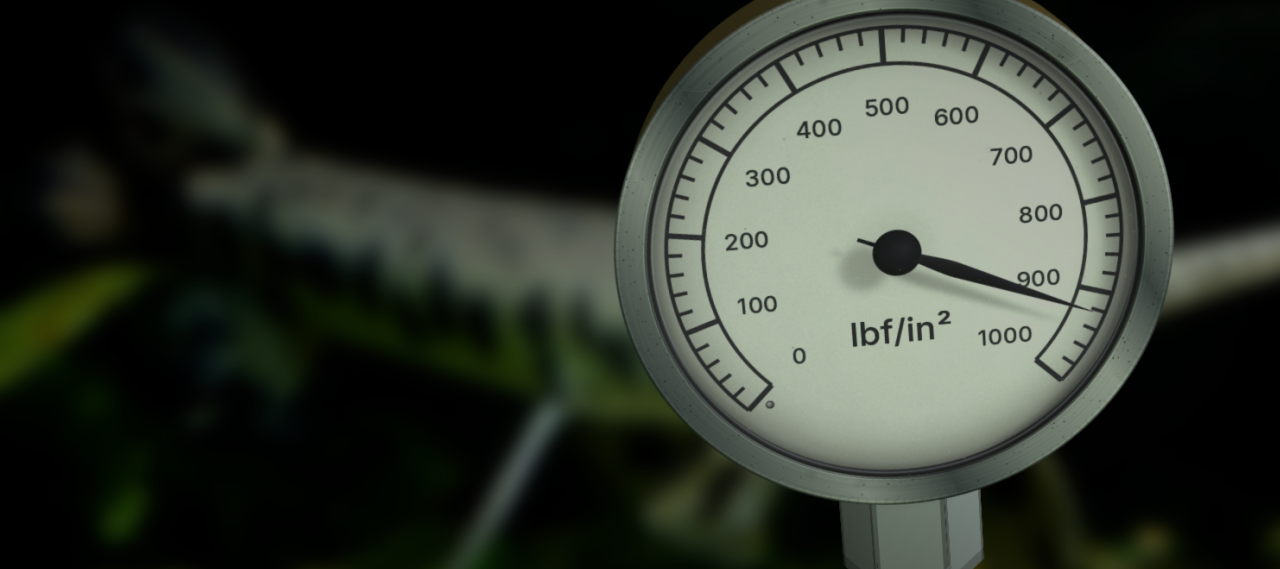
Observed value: 920 psi
